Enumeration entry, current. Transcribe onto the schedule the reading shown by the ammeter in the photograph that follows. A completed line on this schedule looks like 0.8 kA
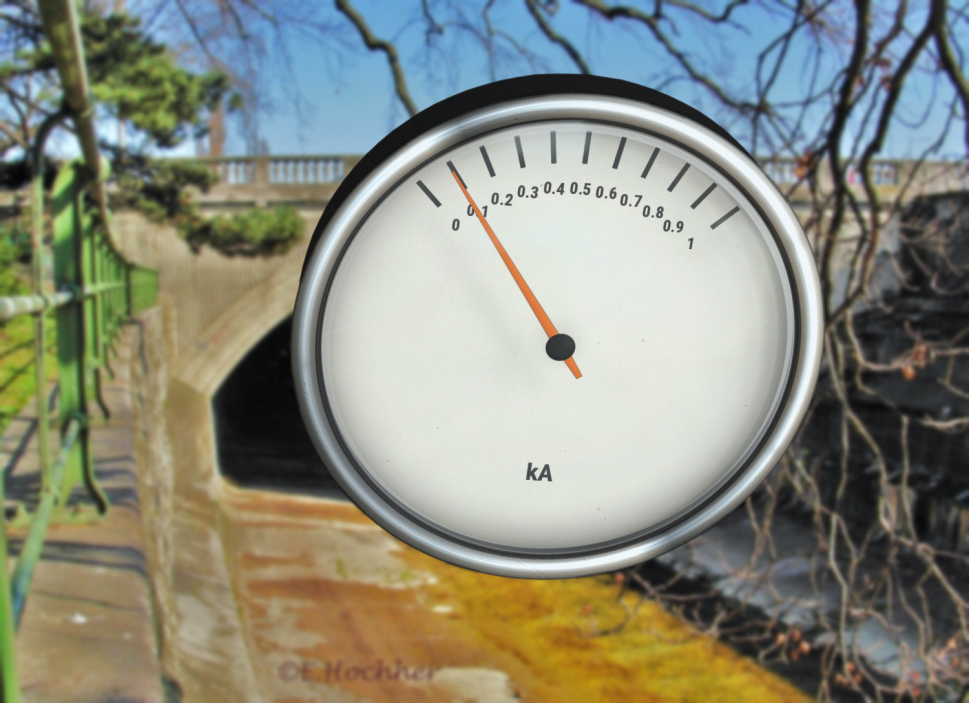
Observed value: 0.1 kA
